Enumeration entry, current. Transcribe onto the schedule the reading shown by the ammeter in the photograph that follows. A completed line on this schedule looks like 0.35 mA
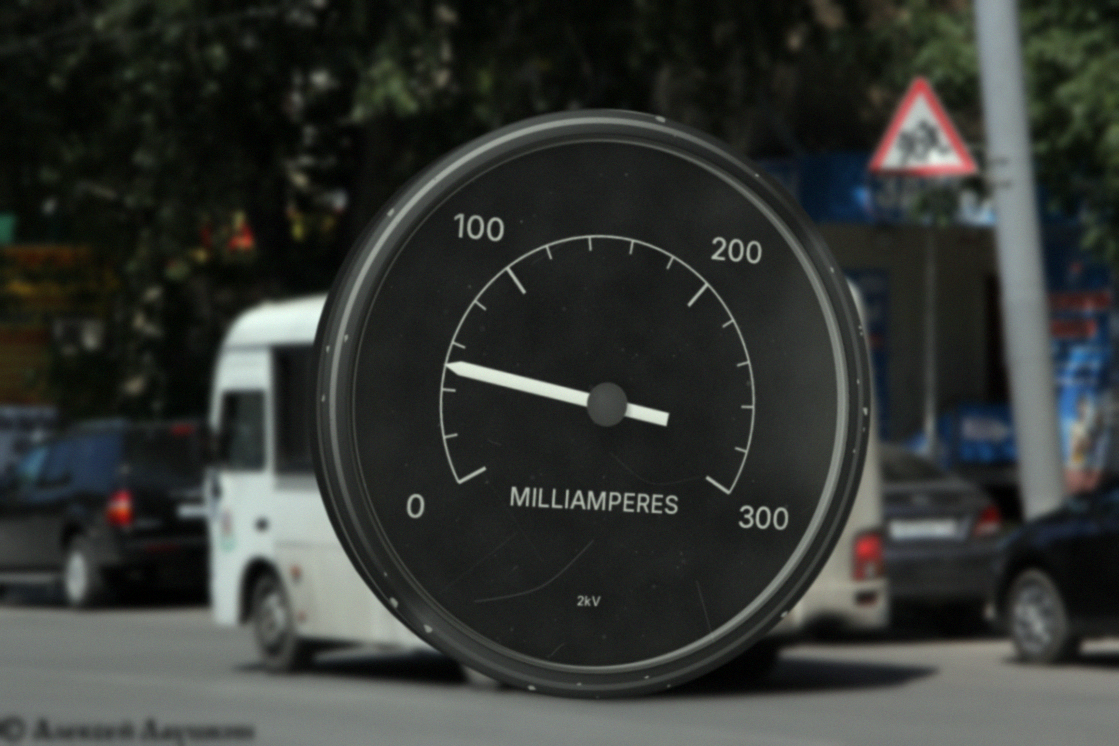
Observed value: 50 mA
